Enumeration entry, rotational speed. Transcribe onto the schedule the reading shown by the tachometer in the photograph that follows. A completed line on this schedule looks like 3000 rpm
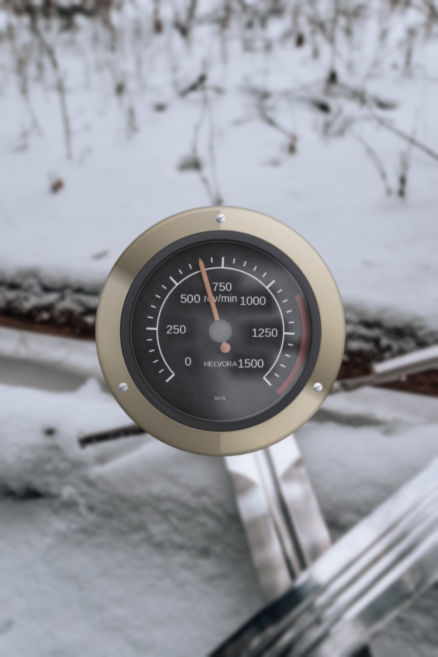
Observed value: 650 rpm
